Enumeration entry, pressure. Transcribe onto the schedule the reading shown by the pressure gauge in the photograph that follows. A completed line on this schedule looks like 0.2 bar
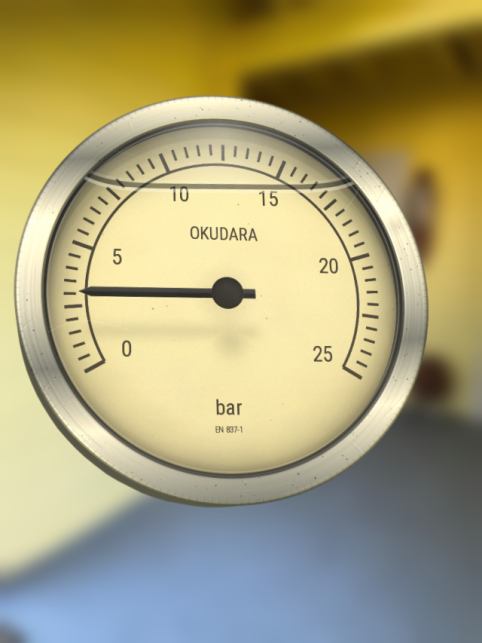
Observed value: 3 bar
